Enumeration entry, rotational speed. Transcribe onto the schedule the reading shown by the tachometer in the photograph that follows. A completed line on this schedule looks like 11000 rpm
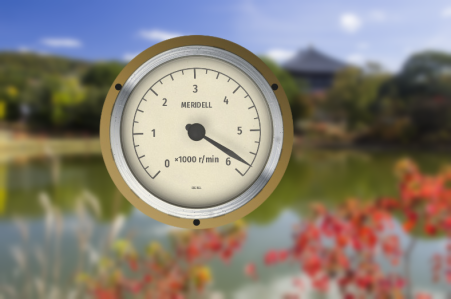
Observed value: 5750 rpm
